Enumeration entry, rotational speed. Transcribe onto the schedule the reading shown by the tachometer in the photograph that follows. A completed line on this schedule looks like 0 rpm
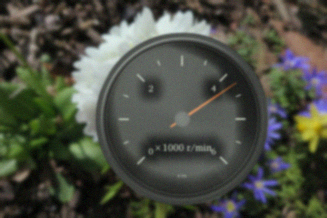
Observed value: 4250 rpm
